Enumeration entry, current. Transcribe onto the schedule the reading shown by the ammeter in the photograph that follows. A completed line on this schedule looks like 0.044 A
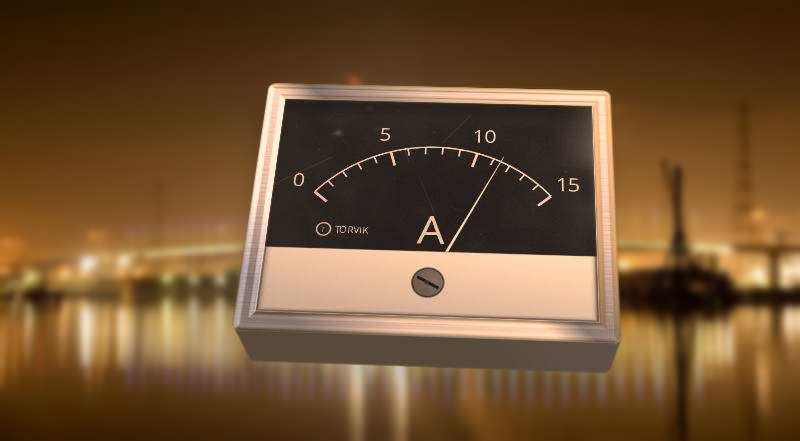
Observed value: 11.5 A
